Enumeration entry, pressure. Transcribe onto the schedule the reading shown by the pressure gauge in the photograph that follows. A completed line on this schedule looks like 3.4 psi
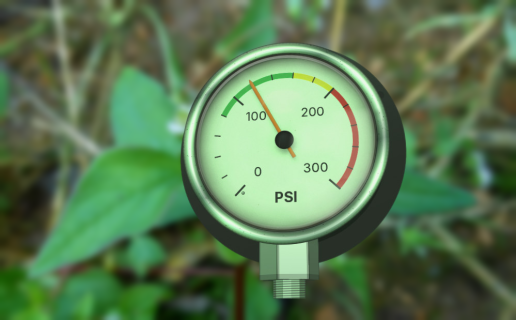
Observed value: 120 psi
